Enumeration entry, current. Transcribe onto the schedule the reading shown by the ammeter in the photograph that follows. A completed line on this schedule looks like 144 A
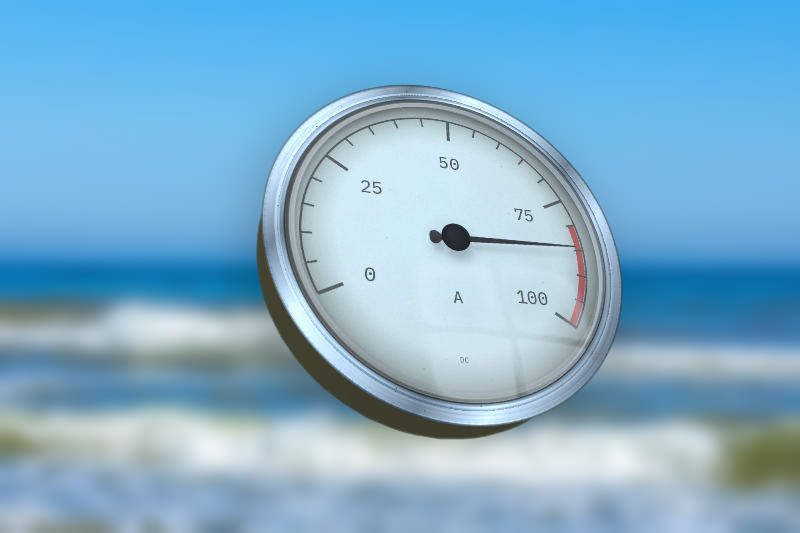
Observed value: 85 A
